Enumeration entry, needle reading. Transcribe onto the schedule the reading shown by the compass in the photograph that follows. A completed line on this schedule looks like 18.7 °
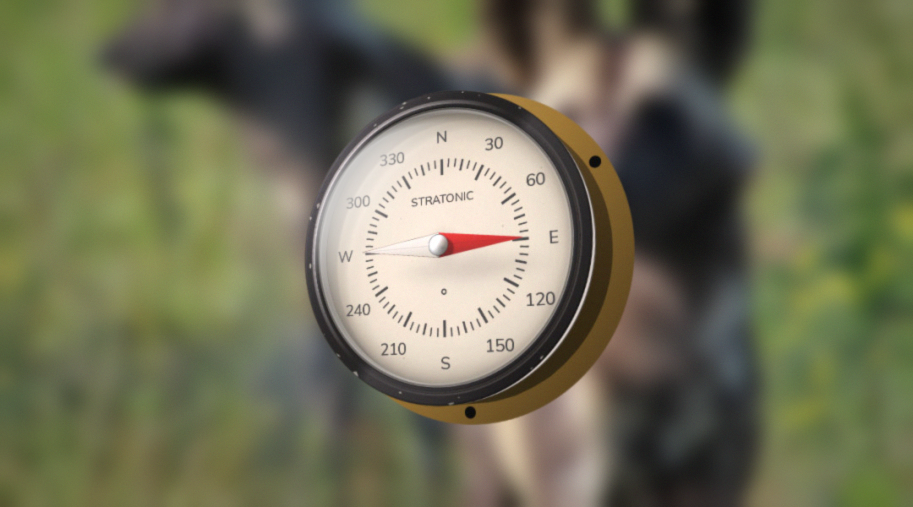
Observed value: 90 °
